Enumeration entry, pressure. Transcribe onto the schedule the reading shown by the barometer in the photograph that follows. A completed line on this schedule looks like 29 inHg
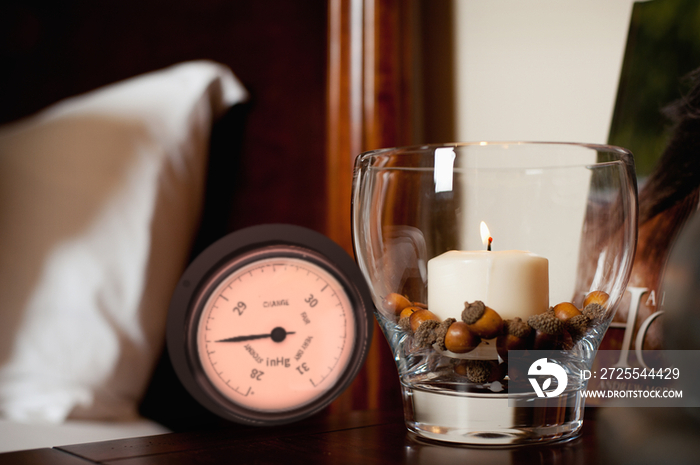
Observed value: 28.6 inHg
